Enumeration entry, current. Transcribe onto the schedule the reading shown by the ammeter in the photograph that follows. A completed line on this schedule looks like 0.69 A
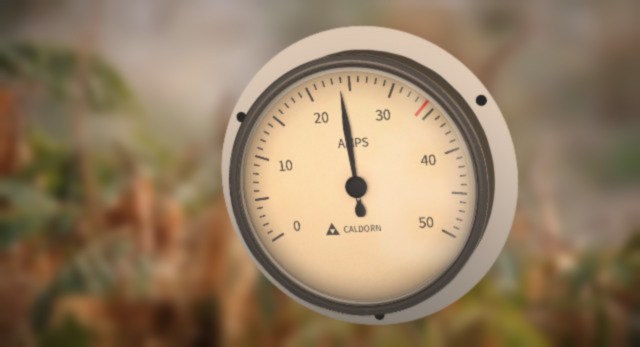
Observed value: 24 A
